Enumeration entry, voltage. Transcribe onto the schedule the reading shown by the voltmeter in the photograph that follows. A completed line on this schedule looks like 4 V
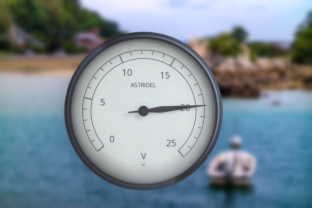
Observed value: 20 V
